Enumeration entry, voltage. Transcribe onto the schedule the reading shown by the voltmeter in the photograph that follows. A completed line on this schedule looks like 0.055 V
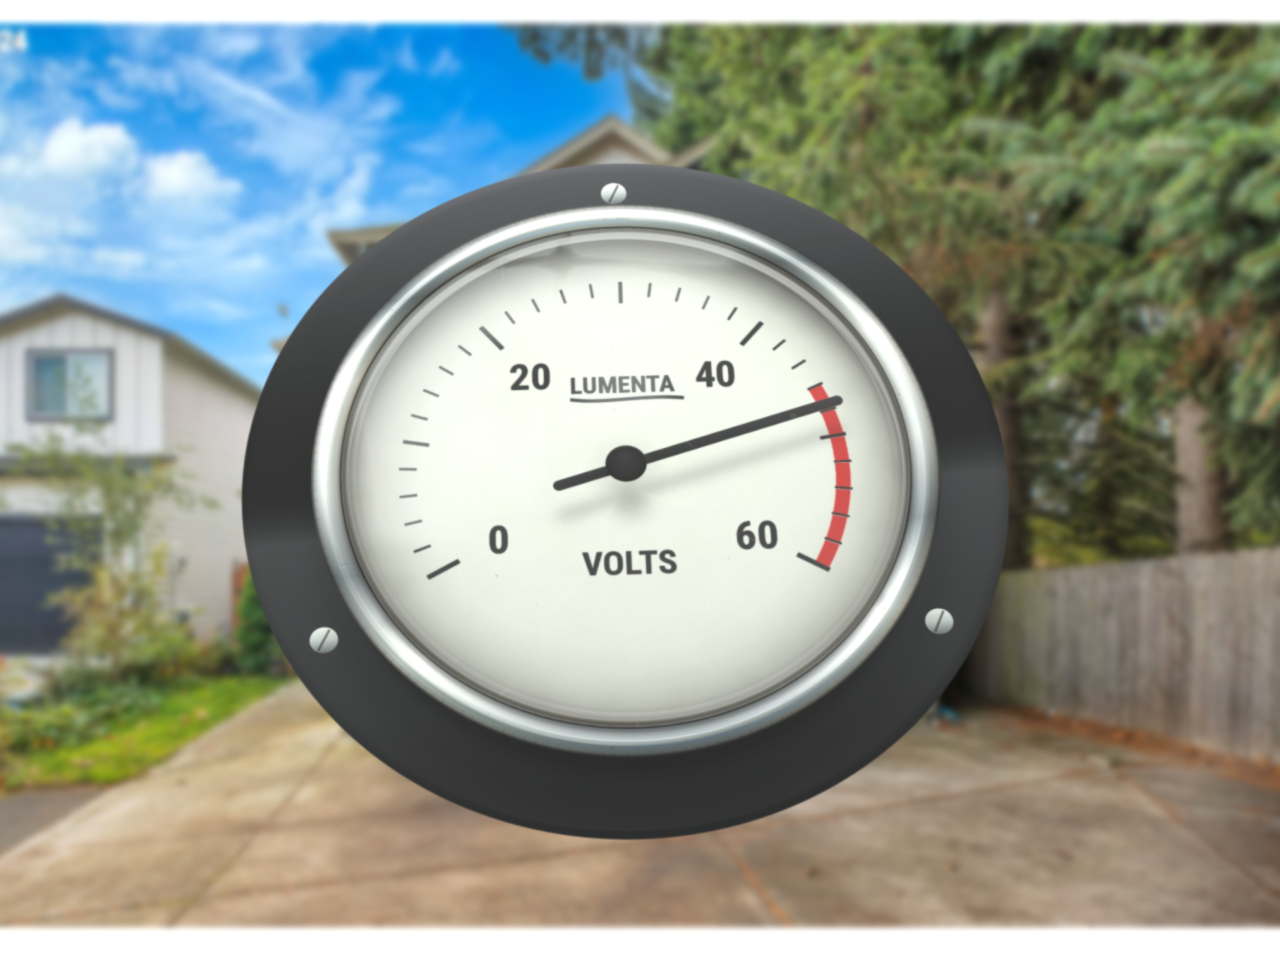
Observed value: 48 V
